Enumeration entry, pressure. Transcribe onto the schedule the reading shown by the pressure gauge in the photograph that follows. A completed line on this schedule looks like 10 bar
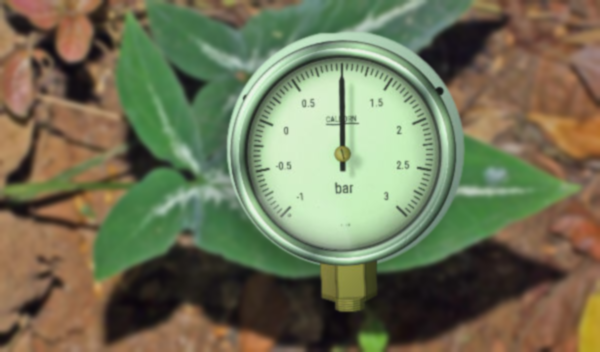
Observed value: 1 bar
